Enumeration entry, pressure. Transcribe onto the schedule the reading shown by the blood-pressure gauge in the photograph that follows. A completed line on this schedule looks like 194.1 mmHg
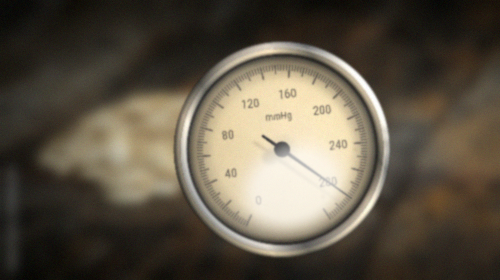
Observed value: 280 mmHg
